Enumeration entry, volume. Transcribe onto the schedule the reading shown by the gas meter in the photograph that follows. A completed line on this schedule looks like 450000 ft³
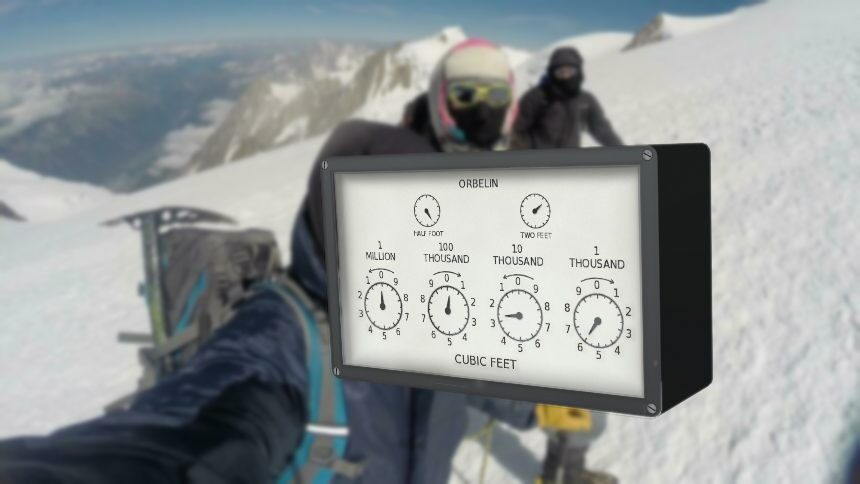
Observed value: 2600 ft³
